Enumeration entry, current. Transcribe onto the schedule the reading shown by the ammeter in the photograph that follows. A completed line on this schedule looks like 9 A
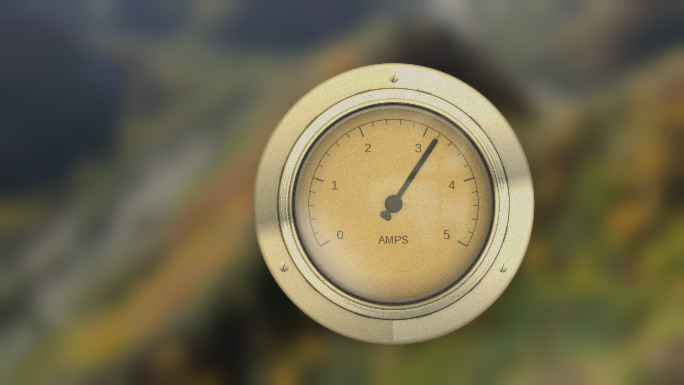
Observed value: 3.2 A
